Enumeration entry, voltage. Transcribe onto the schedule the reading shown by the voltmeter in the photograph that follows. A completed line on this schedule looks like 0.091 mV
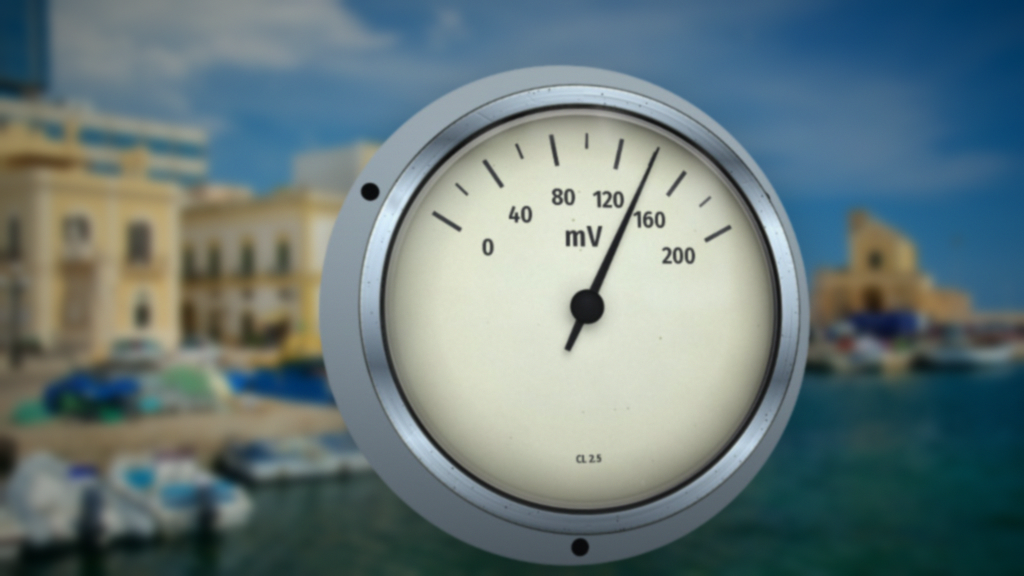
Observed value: 140 mV
